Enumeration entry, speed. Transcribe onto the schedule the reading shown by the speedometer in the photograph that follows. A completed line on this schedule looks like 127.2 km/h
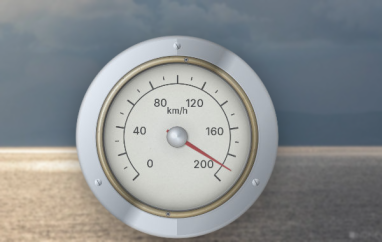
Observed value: 190 km/h
